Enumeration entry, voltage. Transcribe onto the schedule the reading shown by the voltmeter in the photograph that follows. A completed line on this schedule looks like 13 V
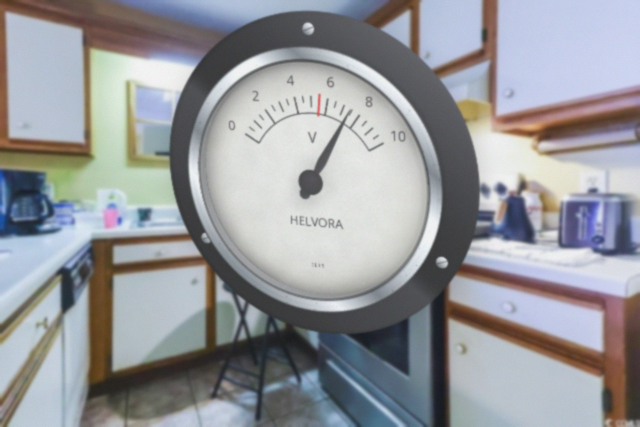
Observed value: 7.5 V
